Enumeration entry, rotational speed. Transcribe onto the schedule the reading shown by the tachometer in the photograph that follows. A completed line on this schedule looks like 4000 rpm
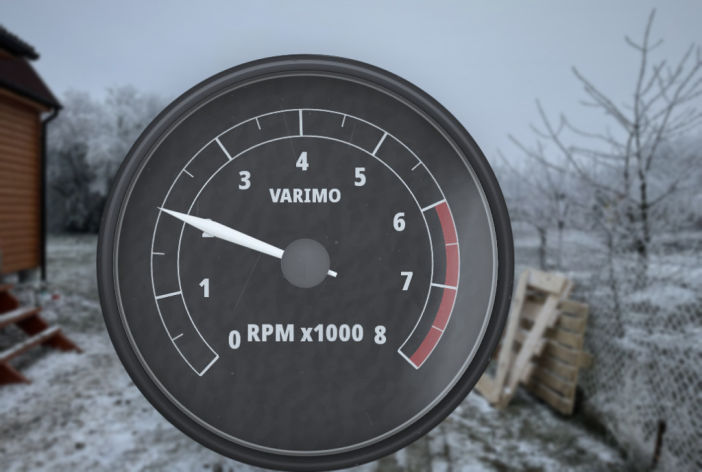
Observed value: 2000 rpm
